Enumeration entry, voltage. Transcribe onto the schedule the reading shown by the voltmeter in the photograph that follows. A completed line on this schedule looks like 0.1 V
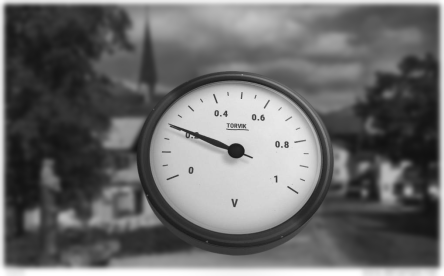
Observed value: 0.2 V
